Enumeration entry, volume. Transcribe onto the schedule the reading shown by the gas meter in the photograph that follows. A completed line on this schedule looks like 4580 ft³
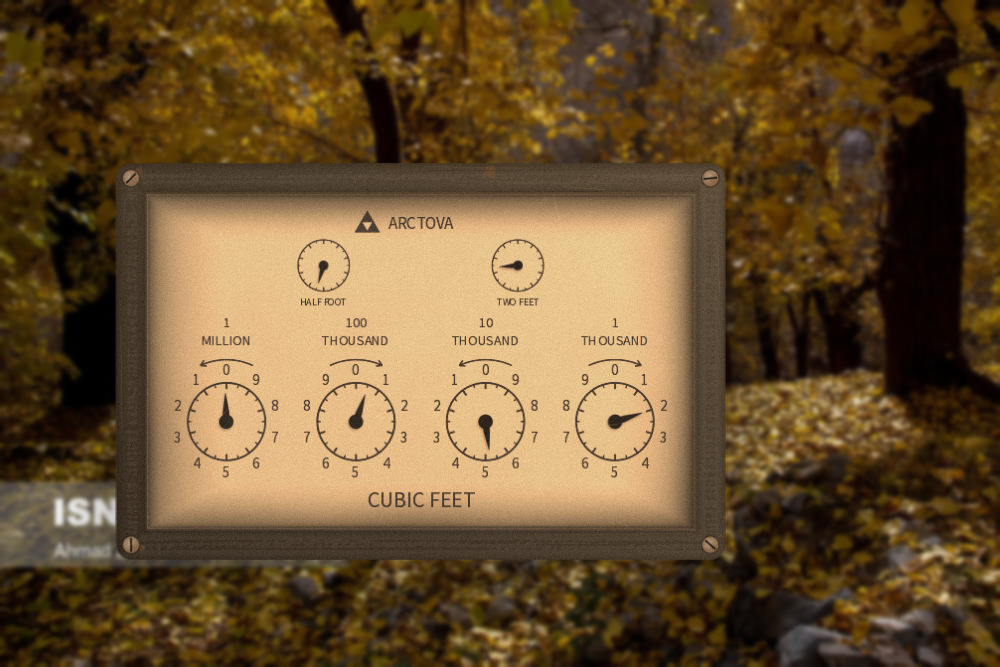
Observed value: 5200 ft³
